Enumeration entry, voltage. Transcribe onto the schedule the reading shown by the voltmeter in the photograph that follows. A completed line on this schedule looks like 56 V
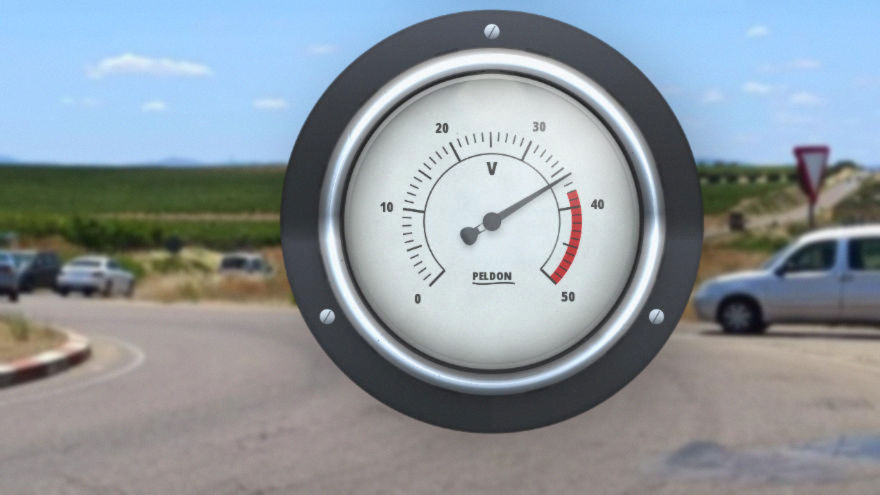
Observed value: 36 V
